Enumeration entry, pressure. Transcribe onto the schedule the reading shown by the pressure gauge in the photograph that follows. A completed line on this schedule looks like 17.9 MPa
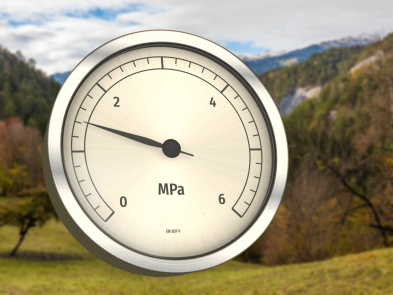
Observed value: 1.4 MPa
